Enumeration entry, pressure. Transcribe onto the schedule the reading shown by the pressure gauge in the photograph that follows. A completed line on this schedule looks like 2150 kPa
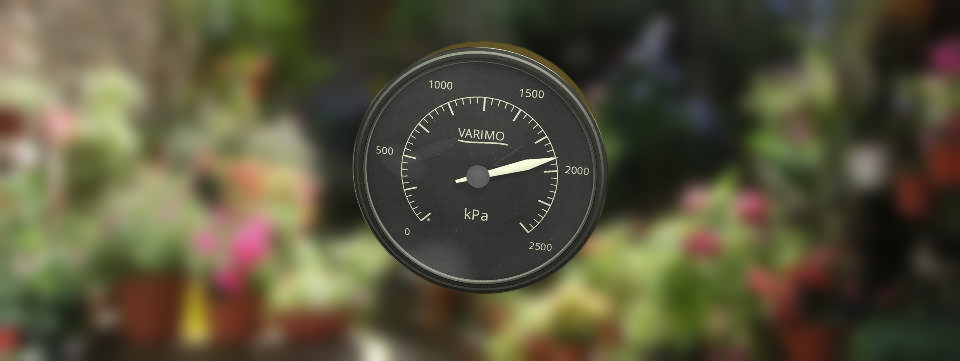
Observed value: 1900 kPa
